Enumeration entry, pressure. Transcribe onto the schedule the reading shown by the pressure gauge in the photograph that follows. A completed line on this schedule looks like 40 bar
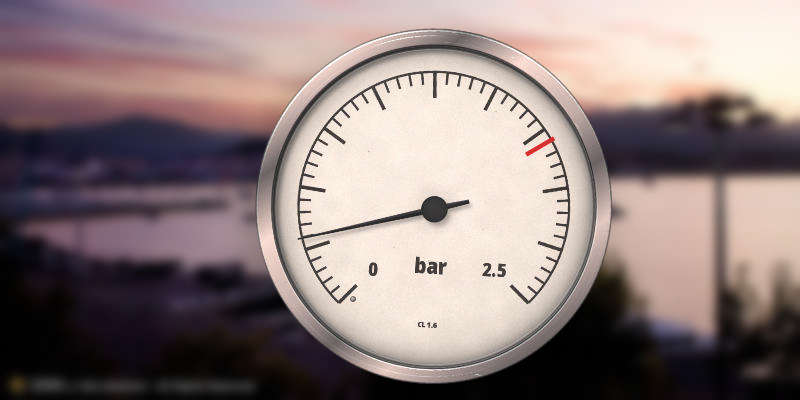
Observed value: 0.3 bar
